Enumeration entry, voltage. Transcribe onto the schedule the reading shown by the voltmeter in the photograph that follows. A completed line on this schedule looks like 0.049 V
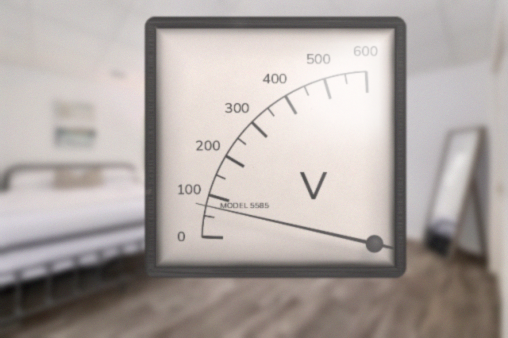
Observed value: 75 V
